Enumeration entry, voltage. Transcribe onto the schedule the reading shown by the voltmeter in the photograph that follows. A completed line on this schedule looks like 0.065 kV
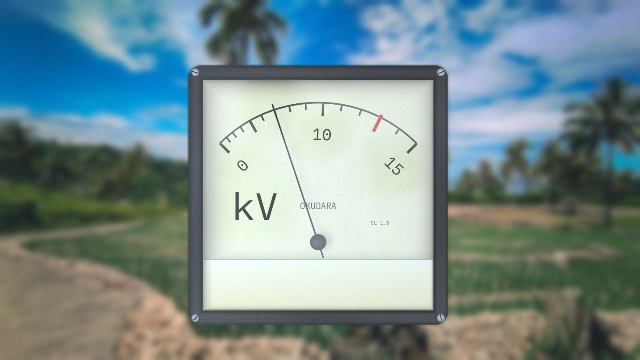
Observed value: 7 kV
